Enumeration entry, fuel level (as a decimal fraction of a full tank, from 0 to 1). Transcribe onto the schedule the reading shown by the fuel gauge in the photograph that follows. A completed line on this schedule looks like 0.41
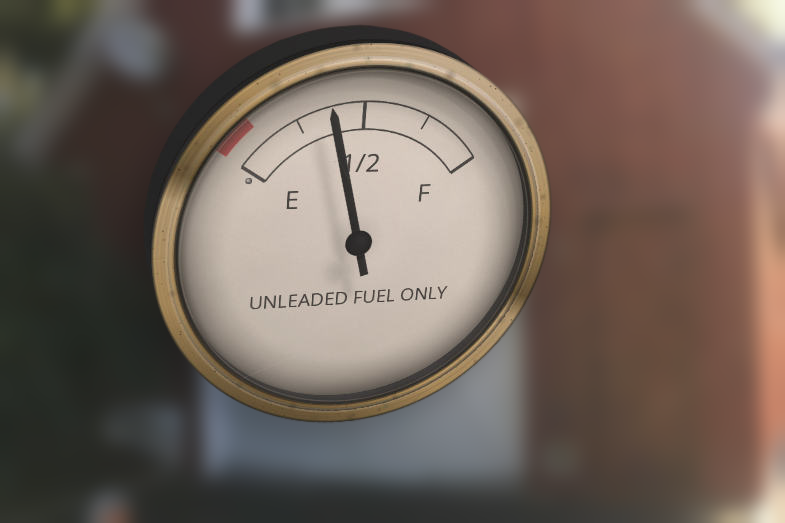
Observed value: 0.375
